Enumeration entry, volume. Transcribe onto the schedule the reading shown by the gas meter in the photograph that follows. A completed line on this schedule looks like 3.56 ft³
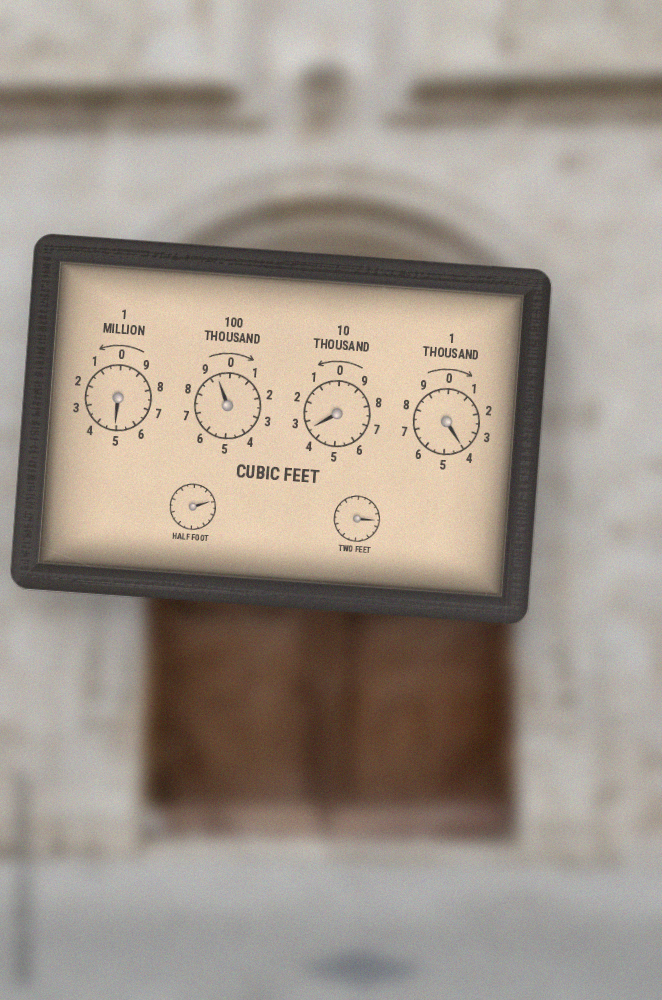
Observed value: 493400 ft³
